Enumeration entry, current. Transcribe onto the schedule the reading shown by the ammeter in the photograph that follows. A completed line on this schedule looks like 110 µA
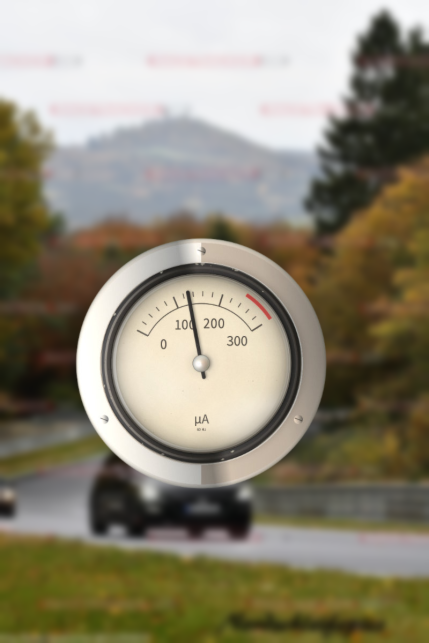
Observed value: 130 µA
